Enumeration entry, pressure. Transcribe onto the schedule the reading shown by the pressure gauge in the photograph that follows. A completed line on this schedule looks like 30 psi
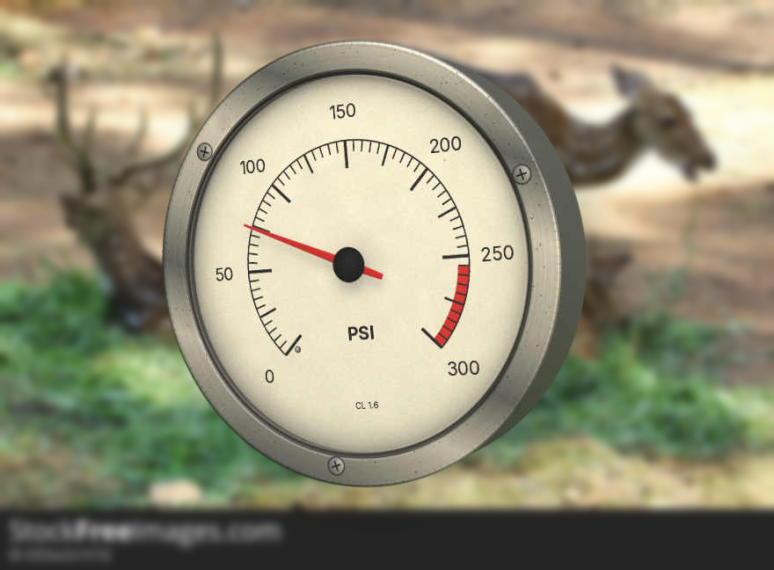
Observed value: 75 psi
